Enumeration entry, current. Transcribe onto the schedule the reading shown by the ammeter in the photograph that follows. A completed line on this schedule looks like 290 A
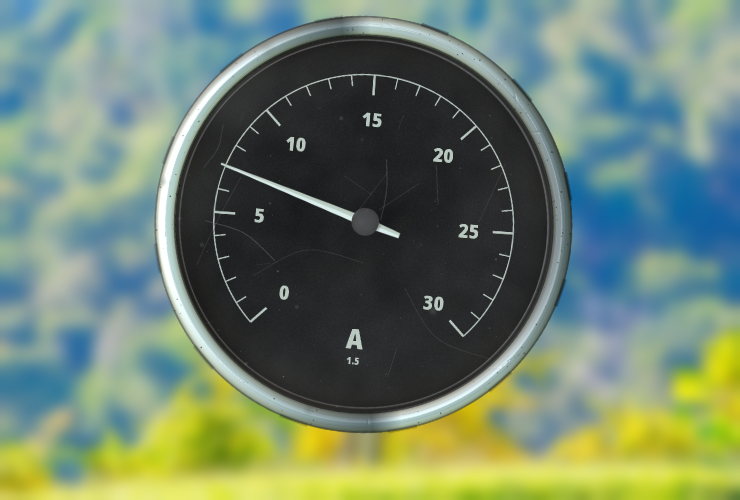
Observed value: 7 A
